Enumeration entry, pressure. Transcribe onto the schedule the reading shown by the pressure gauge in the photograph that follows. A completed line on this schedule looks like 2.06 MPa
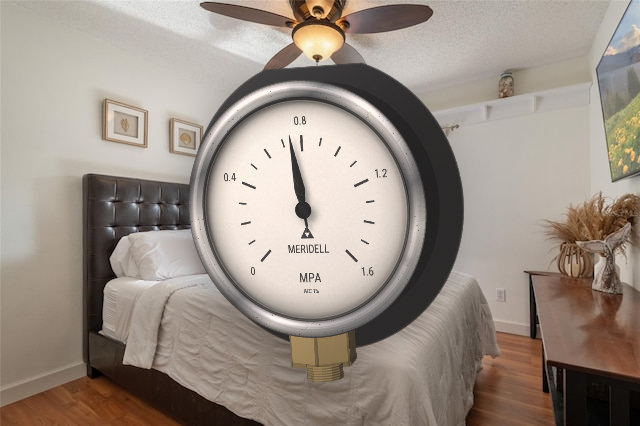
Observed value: 0.75 MPa
